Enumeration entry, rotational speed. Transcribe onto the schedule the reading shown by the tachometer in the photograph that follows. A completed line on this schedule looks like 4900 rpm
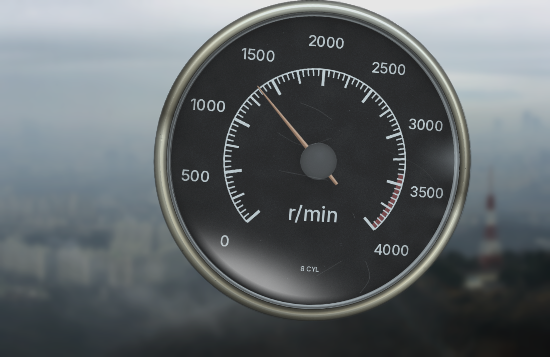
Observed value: 1350 rpm
